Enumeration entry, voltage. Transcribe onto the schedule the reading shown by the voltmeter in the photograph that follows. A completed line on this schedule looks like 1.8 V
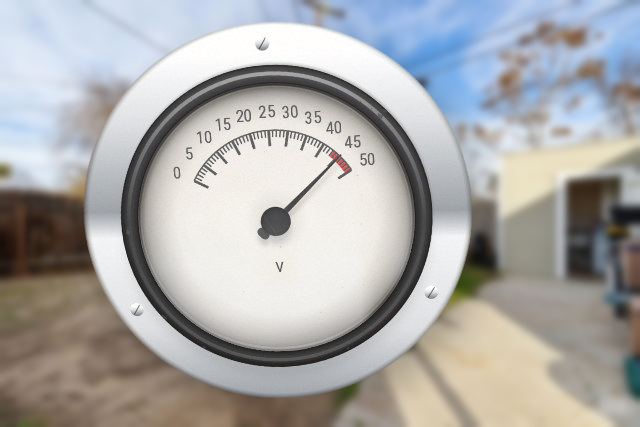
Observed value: 45 V
